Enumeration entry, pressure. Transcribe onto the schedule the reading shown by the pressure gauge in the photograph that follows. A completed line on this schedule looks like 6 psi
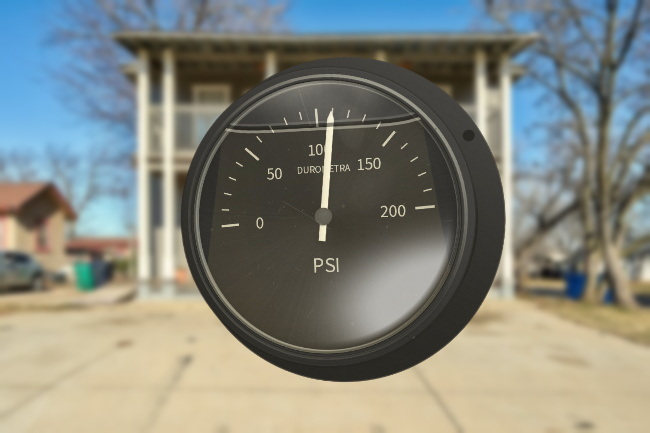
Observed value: 110 psi
